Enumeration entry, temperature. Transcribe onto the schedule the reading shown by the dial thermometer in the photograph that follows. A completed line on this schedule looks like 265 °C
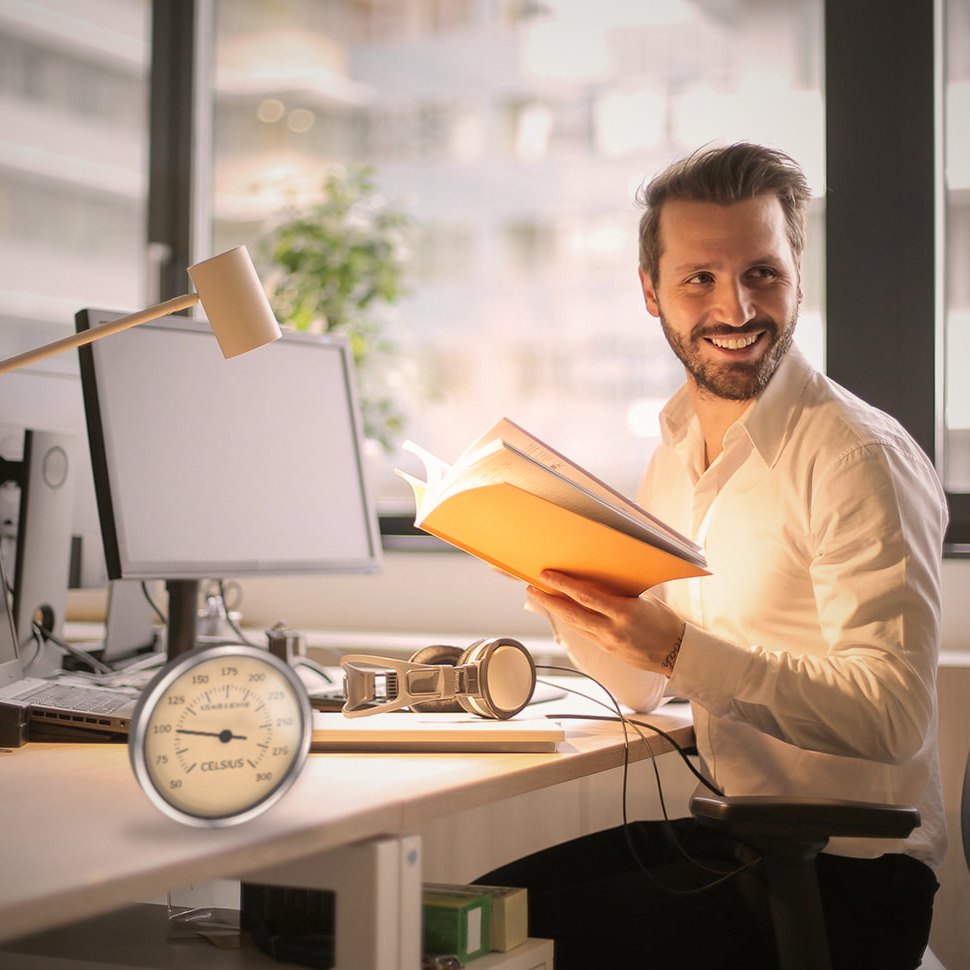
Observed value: 100 °C
